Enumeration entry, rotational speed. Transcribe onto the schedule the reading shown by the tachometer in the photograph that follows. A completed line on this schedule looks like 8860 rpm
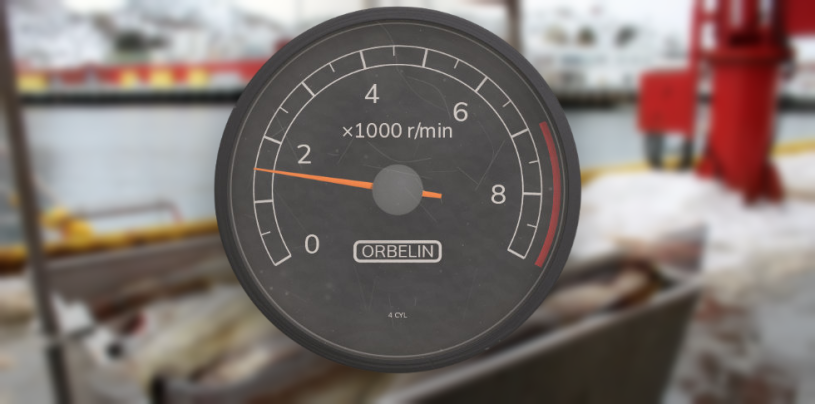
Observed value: 1500 rpm
